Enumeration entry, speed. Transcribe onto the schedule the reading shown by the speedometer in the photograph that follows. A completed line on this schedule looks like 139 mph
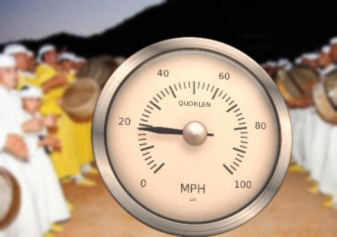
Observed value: 18 mph
